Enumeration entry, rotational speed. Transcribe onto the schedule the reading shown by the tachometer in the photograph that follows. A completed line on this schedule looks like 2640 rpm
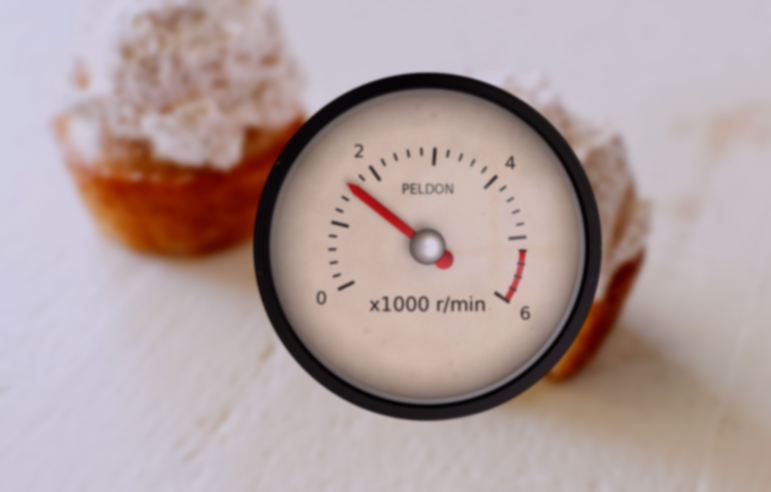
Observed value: 1600 rpm
